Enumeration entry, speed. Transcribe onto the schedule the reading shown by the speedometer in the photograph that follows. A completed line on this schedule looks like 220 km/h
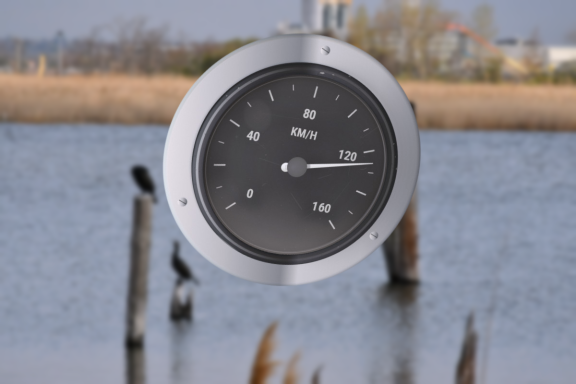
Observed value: 125 km/h
